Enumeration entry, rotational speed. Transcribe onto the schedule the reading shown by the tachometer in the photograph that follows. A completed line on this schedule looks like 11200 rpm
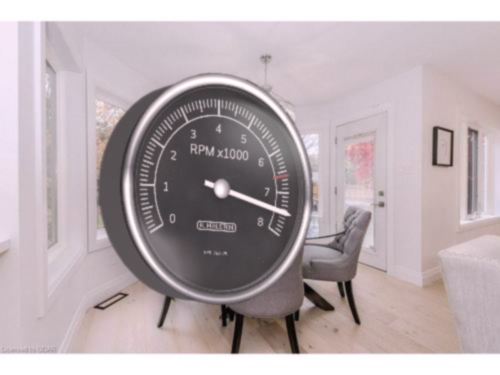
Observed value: 7500 rpm
